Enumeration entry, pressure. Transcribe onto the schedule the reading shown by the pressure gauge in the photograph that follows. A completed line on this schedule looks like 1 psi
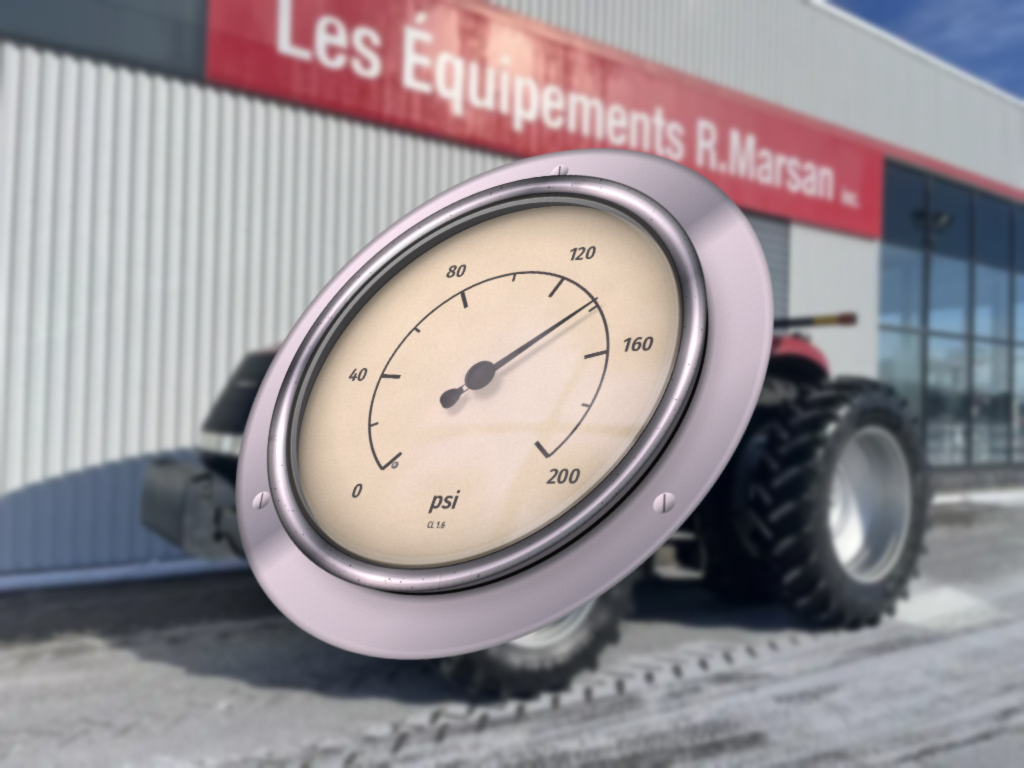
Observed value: 140 psi
